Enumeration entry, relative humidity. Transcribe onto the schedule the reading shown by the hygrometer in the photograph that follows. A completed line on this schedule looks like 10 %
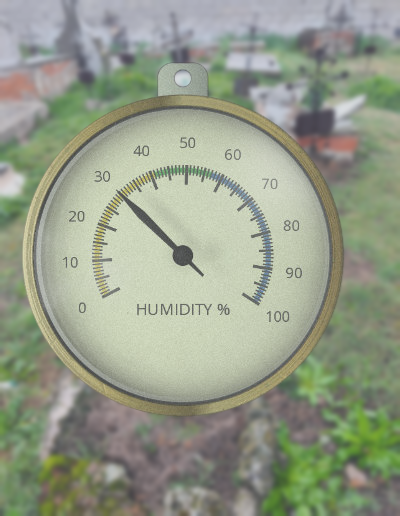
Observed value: 30 %
